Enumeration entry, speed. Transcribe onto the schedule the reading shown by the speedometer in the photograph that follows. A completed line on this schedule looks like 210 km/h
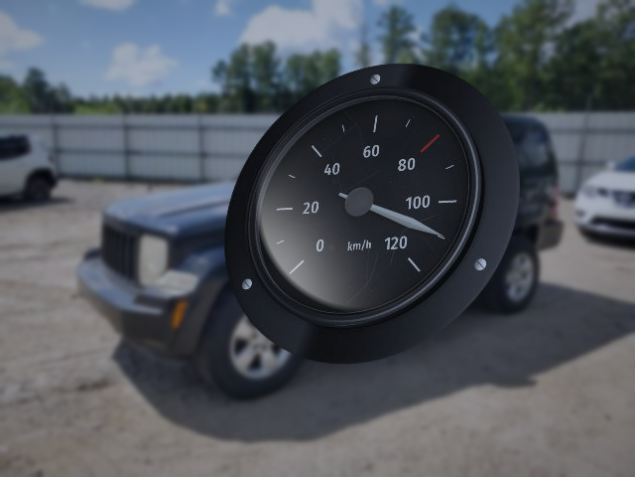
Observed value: 110 km/h
